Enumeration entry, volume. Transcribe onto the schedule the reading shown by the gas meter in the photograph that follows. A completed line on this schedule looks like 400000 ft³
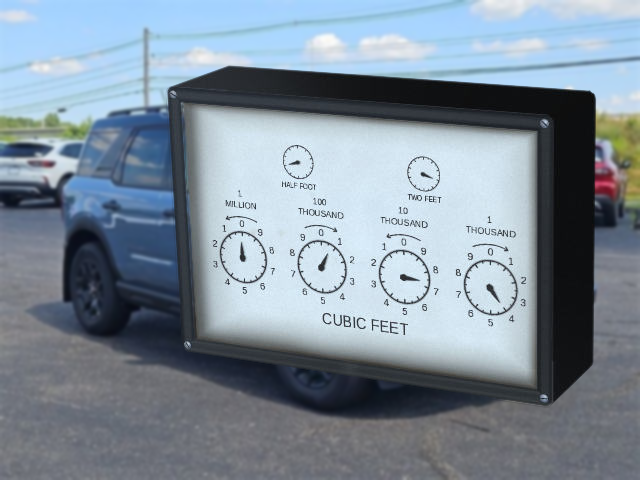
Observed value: 7400 ft³
